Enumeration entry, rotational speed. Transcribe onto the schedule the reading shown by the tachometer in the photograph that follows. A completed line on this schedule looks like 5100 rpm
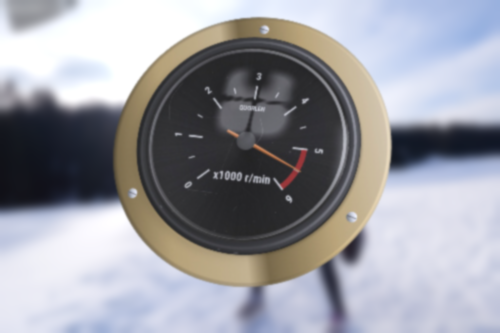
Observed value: 5500 rpm
